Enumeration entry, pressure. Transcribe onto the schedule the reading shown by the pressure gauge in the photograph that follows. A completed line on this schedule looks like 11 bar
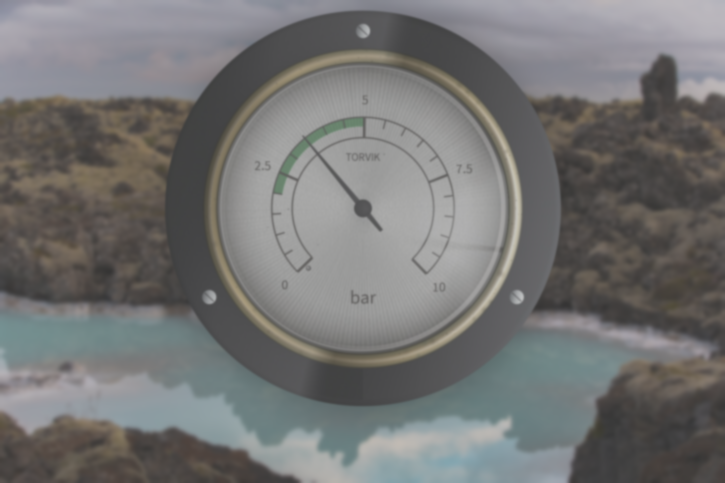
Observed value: 3.5 bar
